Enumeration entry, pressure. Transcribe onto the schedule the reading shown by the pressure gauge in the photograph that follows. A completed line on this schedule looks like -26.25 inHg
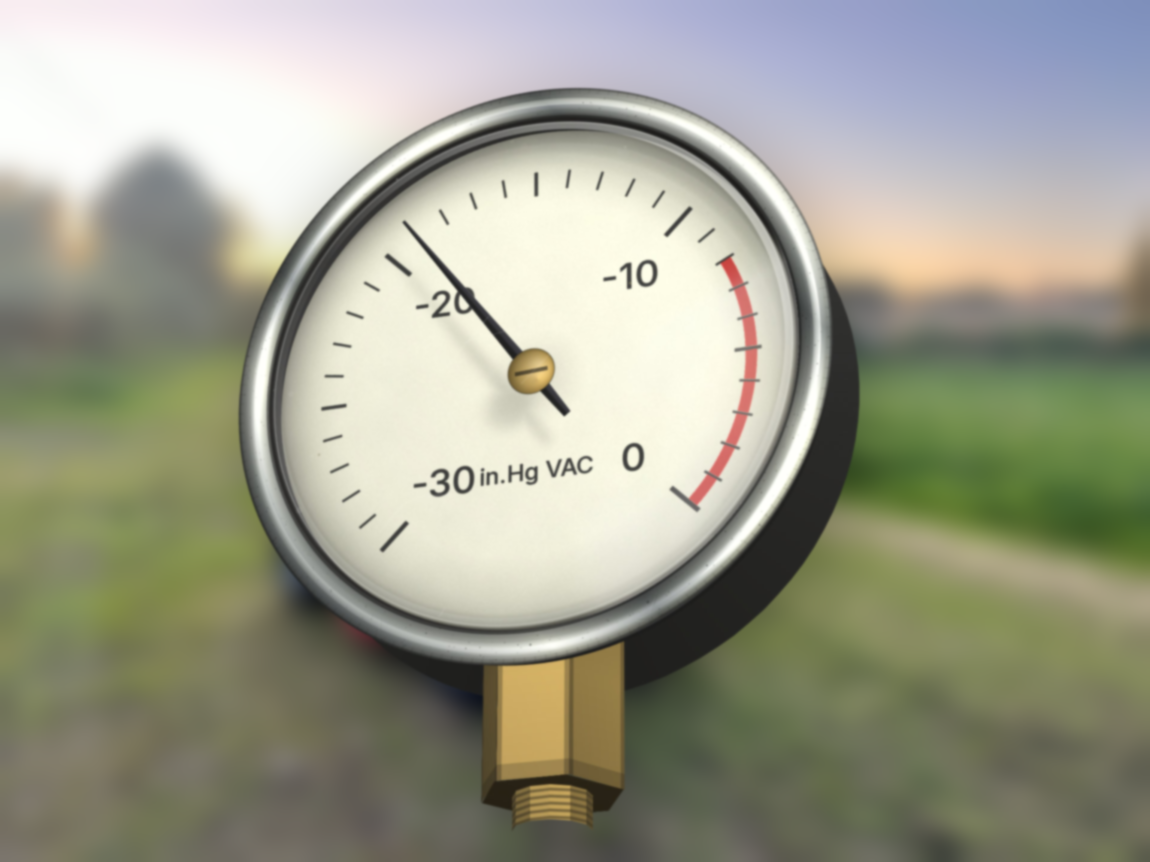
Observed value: -19 inHg
